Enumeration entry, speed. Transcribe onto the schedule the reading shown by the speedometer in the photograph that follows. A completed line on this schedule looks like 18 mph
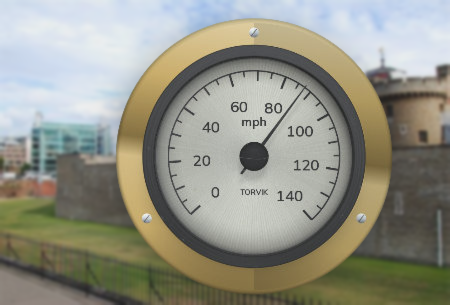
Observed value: 87.5 mph
